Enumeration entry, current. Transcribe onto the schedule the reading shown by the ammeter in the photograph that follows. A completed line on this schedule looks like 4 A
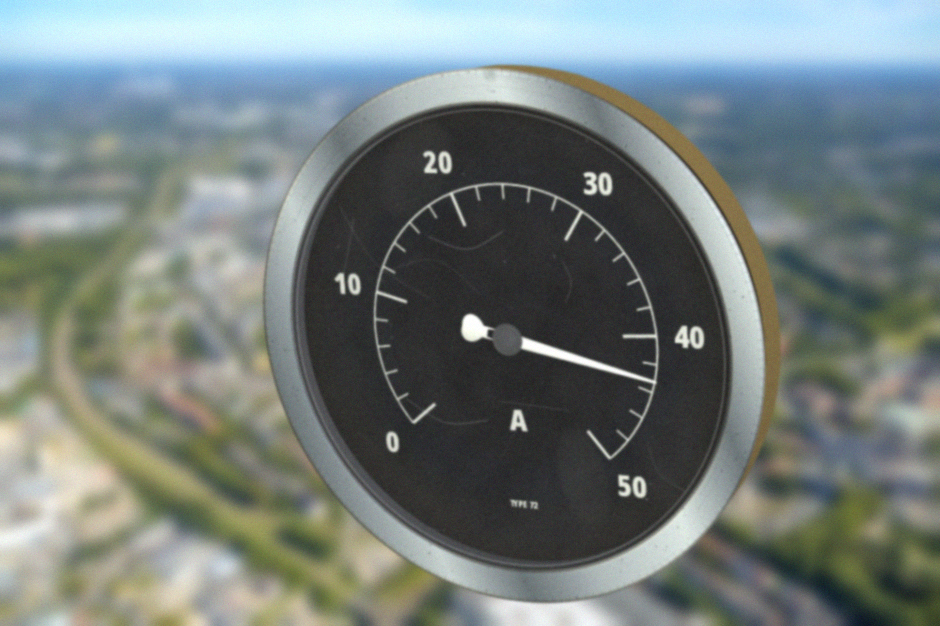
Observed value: 43 A
